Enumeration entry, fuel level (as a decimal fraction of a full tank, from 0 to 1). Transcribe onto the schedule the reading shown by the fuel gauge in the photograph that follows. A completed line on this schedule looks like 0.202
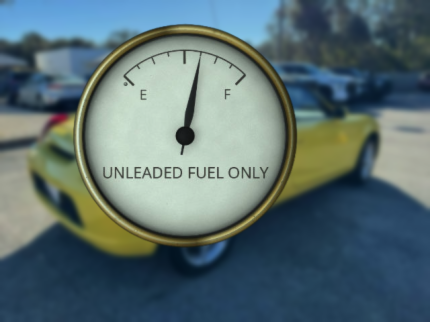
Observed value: 0.625
